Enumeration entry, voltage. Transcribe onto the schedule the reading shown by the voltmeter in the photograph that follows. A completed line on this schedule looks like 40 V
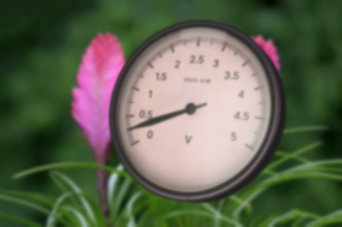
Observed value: 0.25 V
